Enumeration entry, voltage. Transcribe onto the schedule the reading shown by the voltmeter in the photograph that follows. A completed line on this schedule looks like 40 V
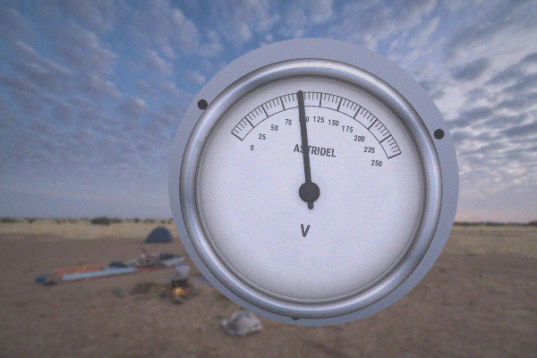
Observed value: 100 V
